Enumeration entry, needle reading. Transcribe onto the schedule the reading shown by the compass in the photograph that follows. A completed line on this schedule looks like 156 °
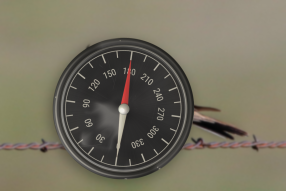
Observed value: 180 °
